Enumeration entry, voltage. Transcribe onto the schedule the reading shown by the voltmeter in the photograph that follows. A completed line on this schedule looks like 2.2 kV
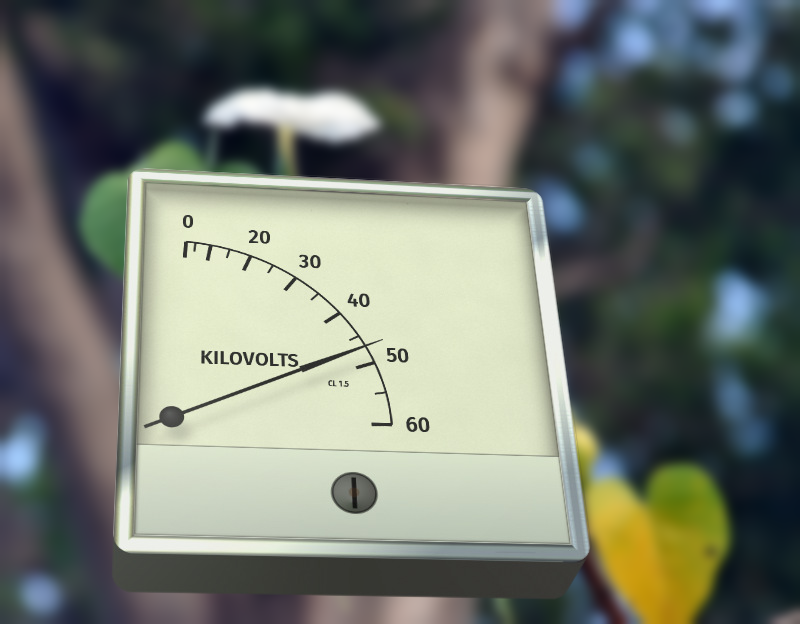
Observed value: 47.5 kV
